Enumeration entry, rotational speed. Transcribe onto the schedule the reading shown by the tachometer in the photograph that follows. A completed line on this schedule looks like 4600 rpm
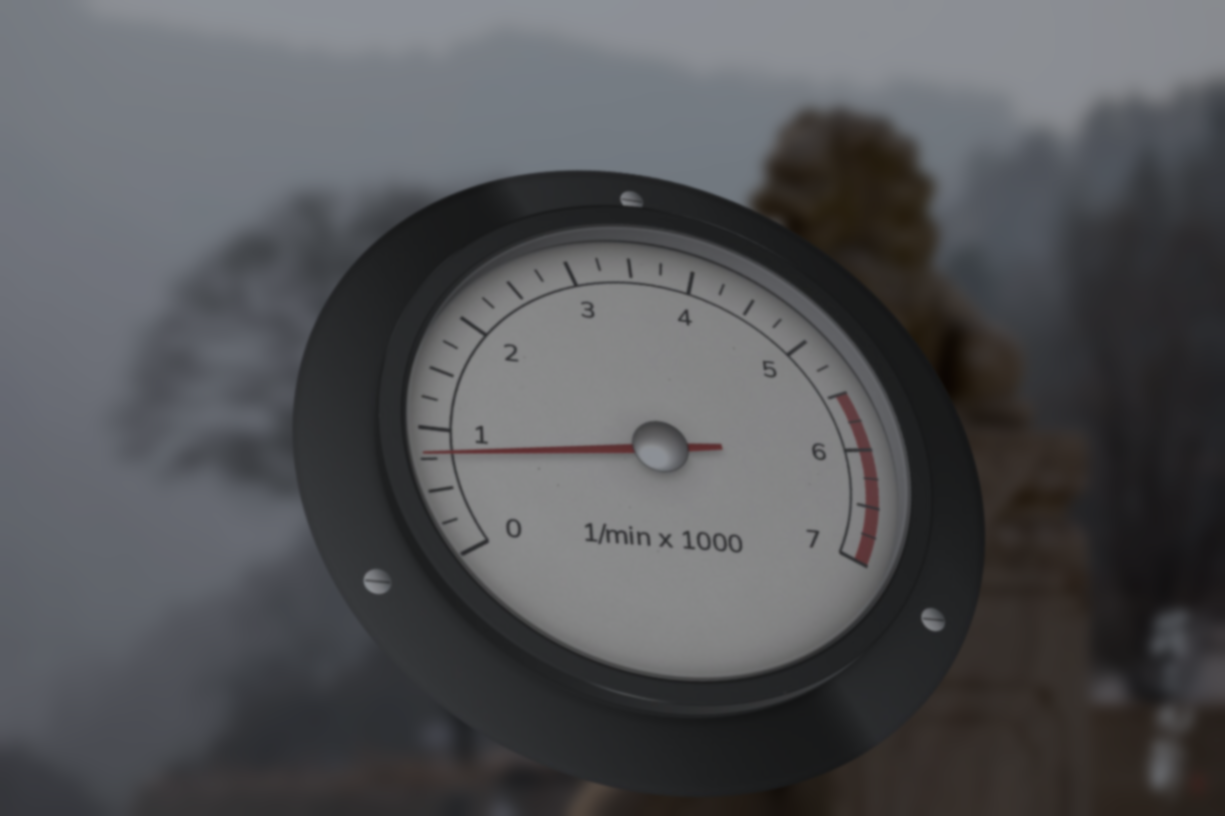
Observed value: 750 rpm
